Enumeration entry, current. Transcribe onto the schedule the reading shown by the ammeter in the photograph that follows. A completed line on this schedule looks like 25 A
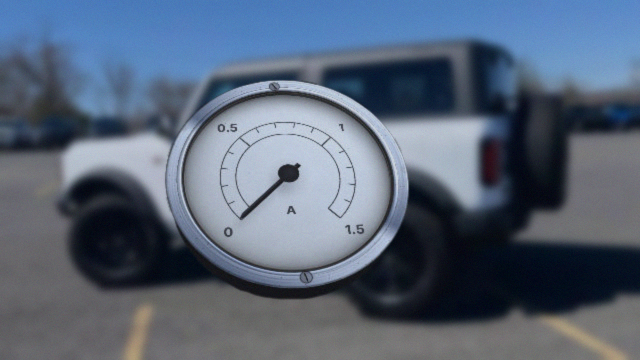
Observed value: 0 A
